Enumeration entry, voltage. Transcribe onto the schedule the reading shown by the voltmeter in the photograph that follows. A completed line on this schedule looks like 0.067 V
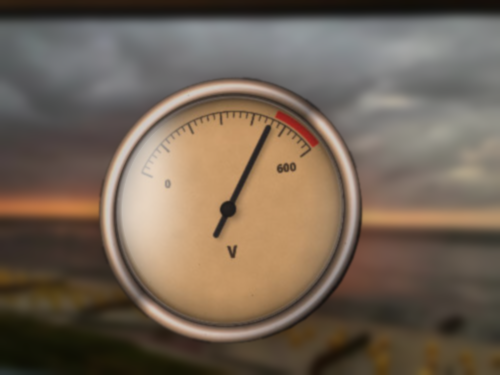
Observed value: 460 V
